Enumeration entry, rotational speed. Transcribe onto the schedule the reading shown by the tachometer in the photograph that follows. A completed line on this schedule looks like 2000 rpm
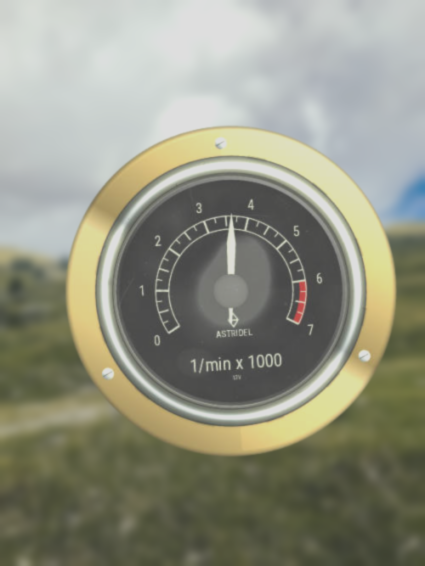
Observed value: 3625 rpm
